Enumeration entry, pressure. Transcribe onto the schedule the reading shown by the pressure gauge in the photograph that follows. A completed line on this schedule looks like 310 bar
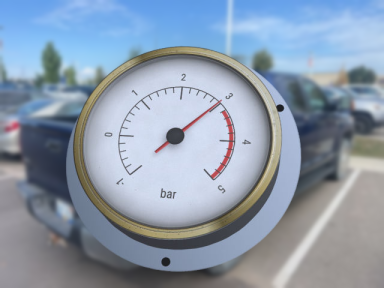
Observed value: 3 bar
